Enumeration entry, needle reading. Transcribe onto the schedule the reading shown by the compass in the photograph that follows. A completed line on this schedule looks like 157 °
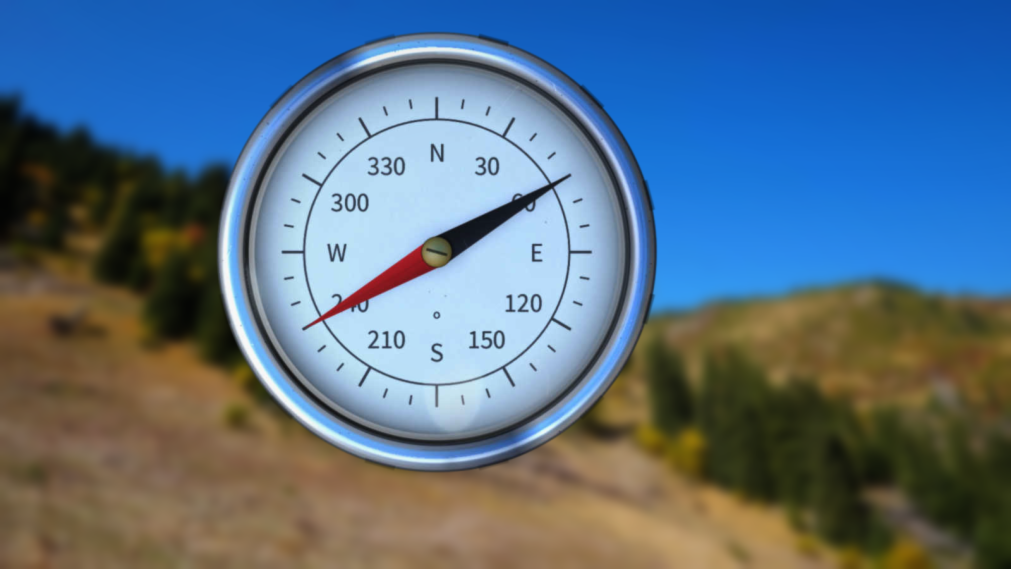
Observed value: 240 °
